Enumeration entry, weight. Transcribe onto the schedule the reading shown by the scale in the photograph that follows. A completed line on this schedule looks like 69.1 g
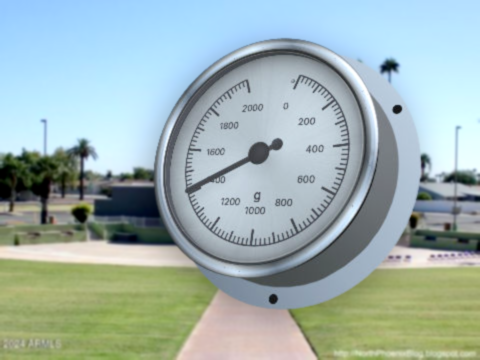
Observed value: 1400 g
